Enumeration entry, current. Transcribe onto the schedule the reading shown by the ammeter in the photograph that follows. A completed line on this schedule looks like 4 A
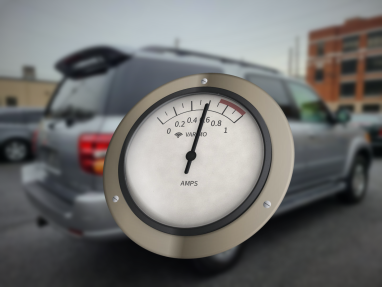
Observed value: 0.6 A
